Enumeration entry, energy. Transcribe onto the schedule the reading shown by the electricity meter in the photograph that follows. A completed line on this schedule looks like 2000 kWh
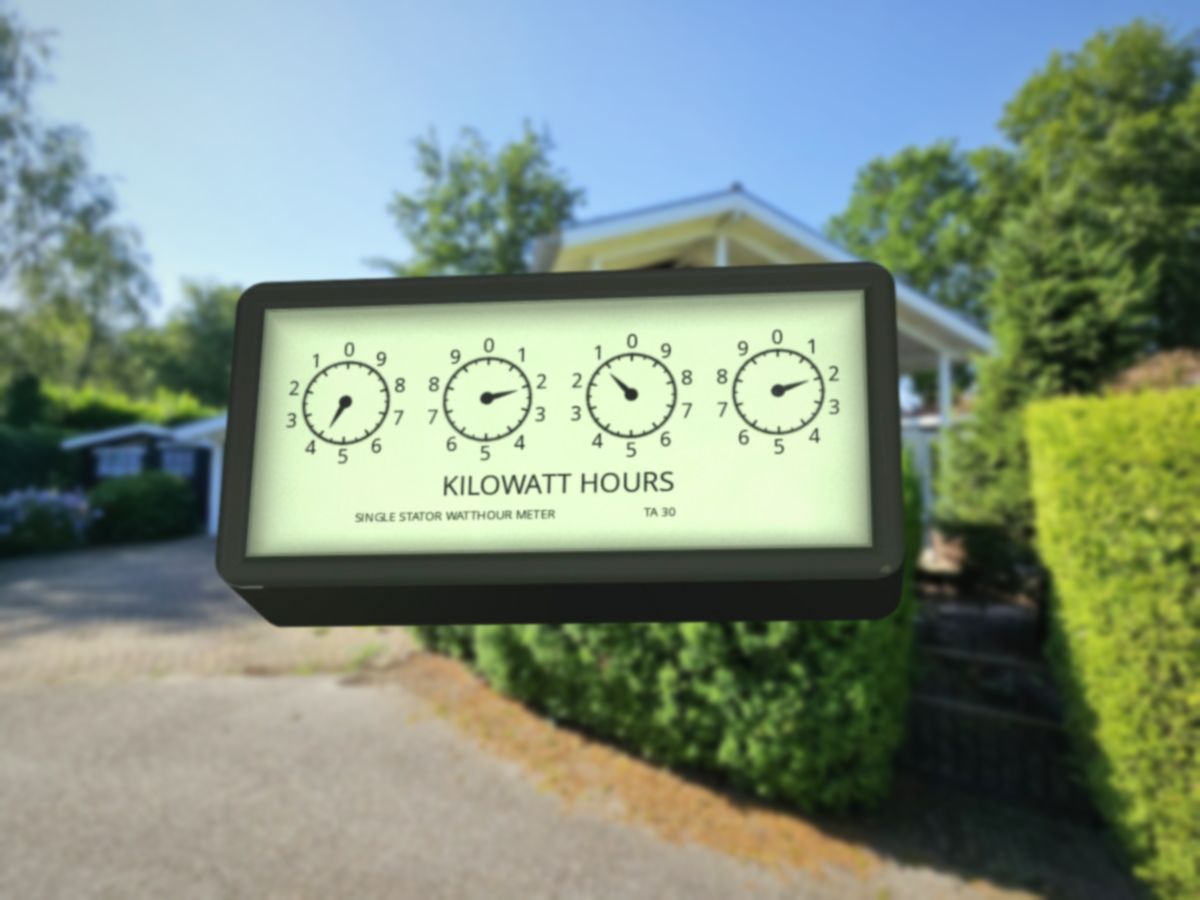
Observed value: 4212 kWh
